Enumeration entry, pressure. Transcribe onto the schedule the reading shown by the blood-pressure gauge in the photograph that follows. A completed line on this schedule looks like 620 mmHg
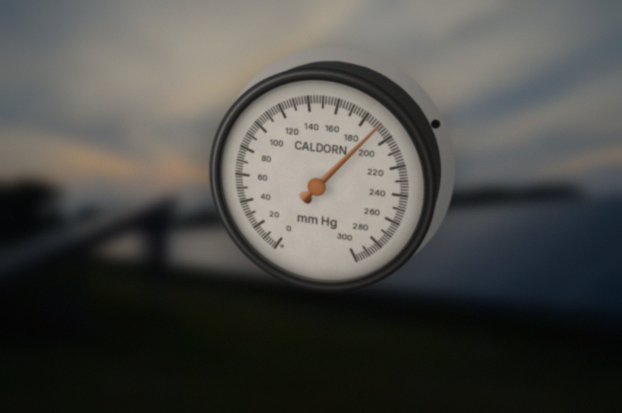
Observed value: 190 mmHg
